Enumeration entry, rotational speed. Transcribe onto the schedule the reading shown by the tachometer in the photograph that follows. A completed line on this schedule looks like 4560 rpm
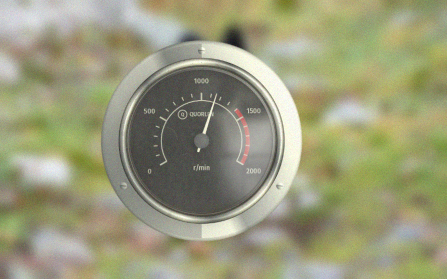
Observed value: 1150 rpm
